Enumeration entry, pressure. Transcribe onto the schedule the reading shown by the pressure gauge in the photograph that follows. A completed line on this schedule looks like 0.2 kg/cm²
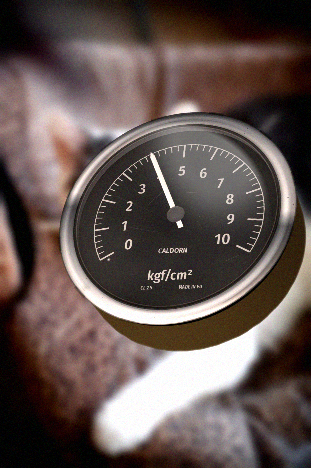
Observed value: 4 kg/cm²
